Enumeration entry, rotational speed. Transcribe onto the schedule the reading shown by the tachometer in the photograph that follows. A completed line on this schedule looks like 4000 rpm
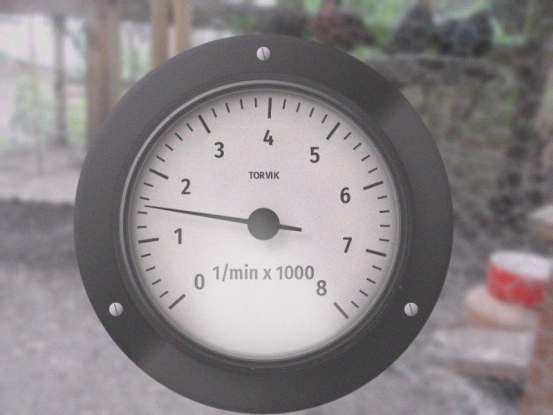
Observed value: 1500 rpm
